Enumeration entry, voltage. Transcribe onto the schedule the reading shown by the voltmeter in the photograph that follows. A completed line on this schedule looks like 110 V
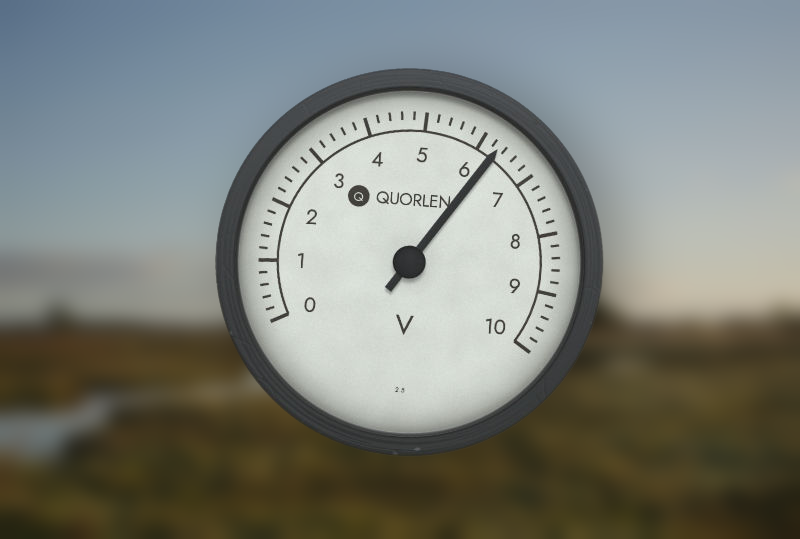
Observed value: 6.3 V
